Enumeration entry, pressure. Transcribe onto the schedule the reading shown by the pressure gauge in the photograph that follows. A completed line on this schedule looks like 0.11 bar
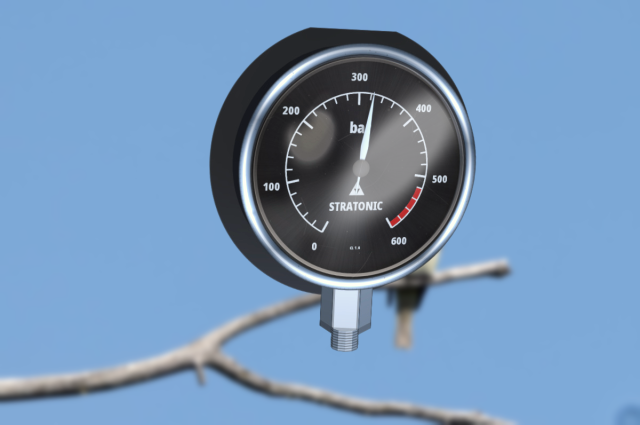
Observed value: 320 bar
